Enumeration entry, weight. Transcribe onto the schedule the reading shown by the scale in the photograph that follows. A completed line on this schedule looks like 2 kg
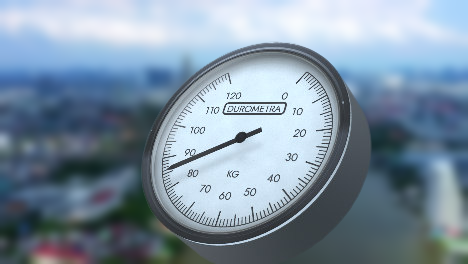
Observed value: 85 kg
